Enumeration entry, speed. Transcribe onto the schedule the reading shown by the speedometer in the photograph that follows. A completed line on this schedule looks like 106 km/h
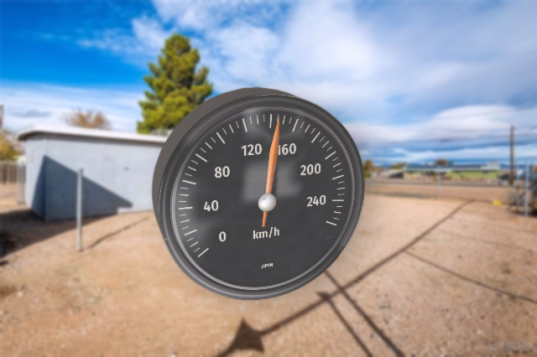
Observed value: 145 km/h
